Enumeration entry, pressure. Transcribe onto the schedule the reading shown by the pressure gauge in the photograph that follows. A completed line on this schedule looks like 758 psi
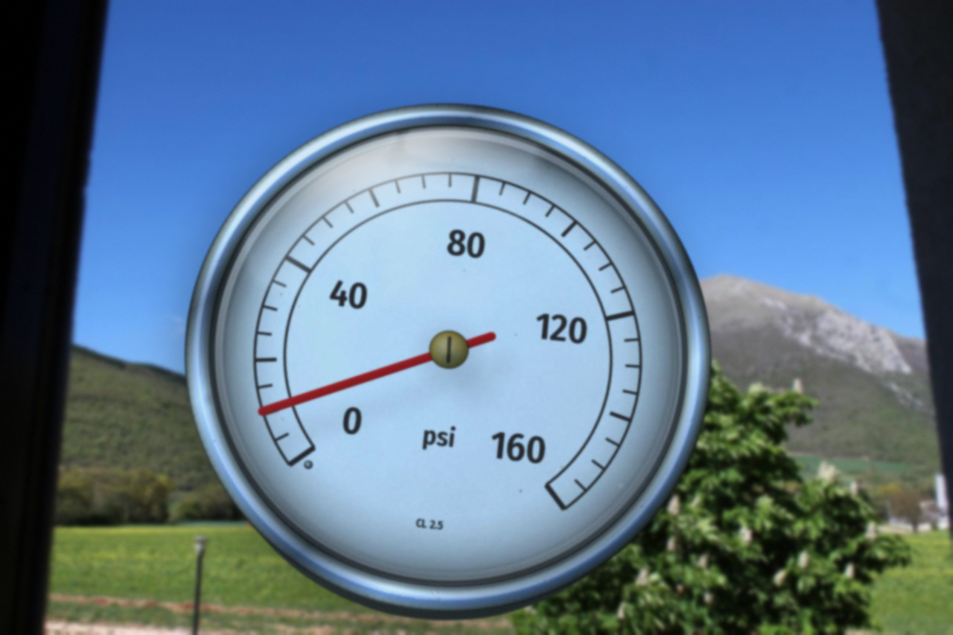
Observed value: 10 psi
